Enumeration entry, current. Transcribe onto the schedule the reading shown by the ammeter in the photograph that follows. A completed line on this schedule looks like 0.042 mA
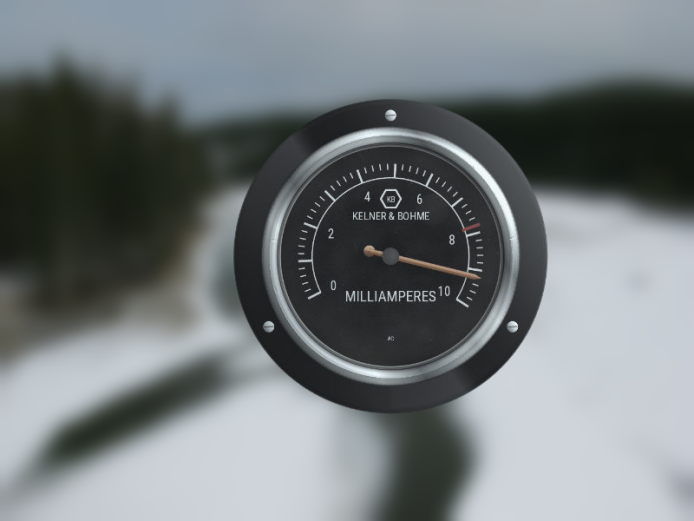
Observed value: 9.2 mA
